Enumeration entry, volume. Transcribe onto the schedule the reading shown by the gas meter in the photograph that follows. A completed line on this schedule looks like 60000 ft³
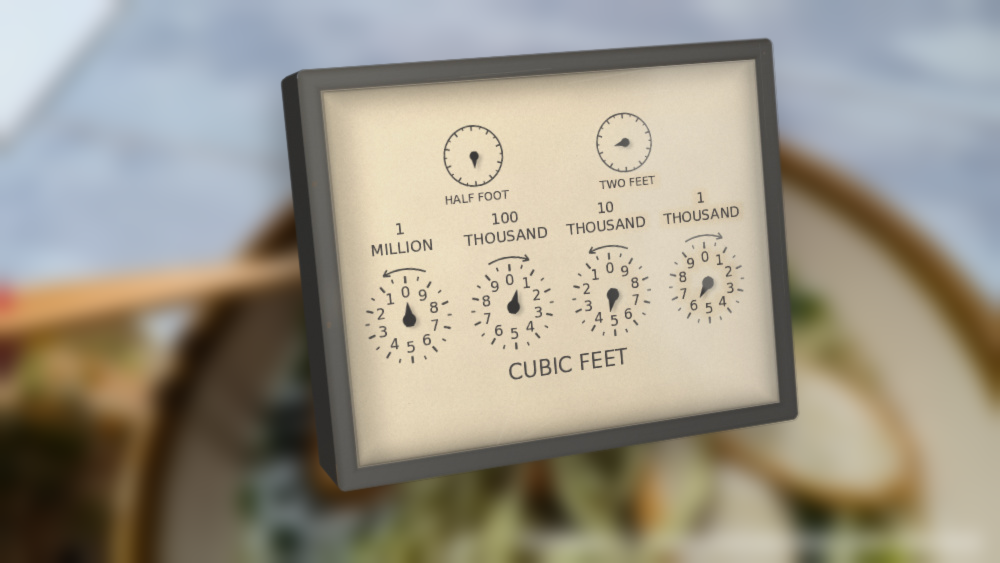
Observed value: 4600 ft³
